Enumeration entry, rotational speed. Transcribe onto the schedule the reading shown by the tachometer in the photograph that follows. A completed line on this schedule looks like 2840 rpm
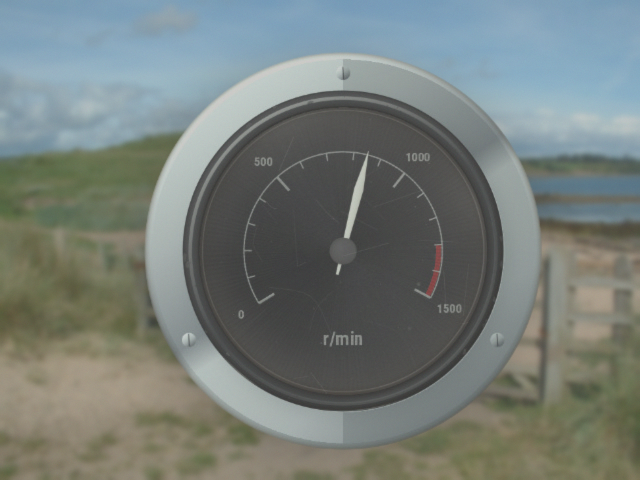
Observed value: 850 rpm
